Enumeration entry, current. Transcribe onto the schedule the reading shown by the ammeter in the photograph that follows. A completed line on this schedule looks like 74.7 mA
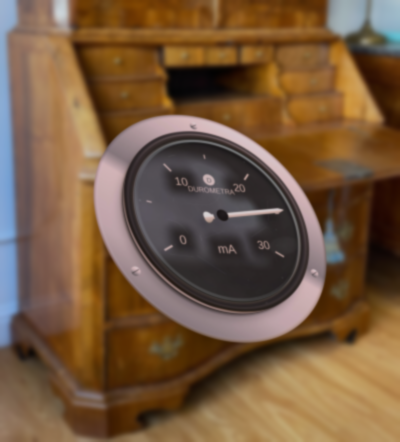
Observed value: 25 mA
